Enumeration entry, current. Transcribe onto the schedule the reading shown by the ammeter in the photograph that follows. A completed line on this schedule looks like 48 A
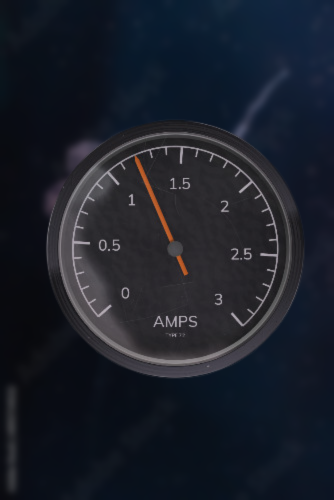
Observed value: 1.2 A
